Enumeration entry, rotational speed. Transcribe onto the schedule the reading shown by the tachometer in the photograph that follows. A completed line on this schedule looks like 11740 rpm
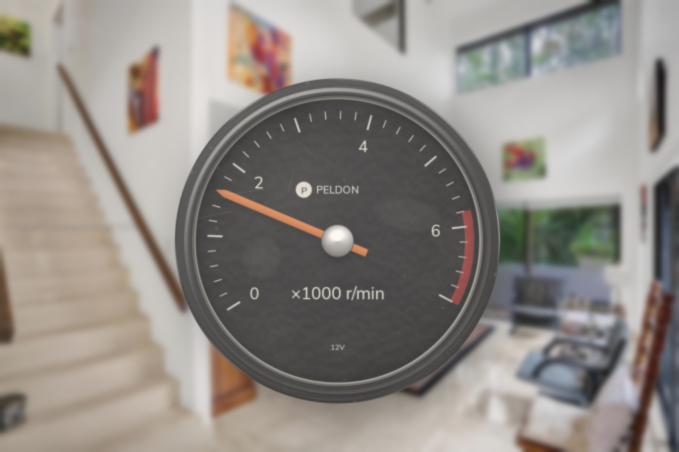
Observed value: 1600 rpm
